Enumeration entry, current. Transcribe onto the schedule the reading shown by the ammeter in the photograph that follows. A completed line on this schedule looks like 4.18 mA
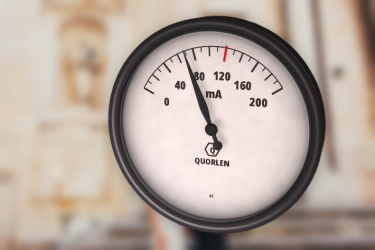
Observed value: 70 mA
